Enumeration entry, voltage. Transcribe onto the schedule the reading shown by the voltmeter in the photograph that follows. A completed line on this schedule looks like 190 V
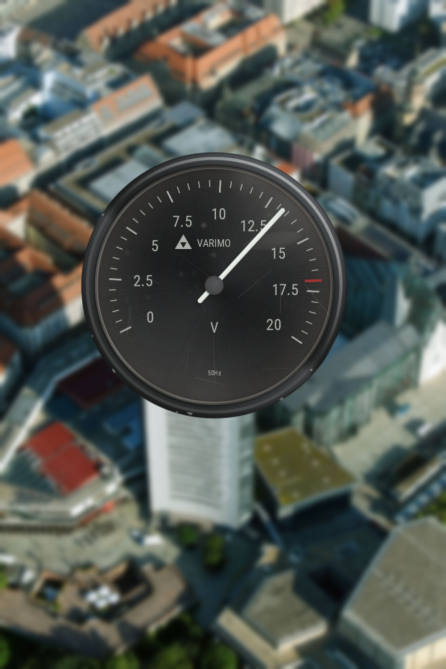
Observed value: 13.25 V
